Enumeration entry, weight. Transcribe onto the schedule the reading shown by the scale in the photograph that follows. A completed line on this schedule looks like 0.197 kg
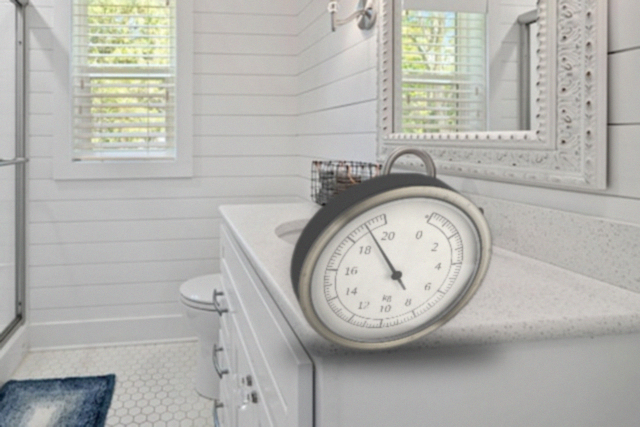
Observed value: 19 kg
